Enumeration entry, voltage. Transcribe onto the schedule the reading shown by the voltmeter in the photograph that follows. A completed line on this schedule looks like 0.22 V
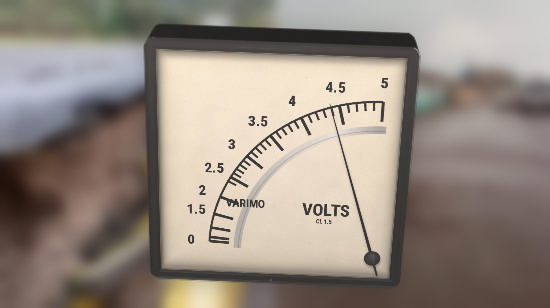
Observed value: 4.4 V
